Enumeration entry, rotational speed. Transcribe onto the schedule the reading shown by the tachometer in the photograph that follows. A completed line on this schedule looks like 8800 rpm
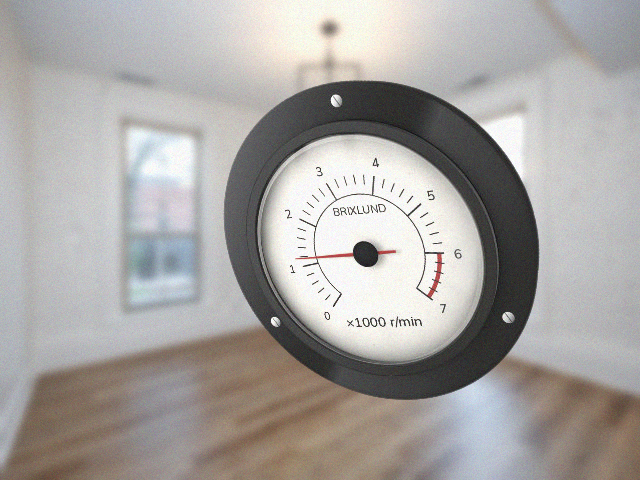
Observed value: 1200 rpm
